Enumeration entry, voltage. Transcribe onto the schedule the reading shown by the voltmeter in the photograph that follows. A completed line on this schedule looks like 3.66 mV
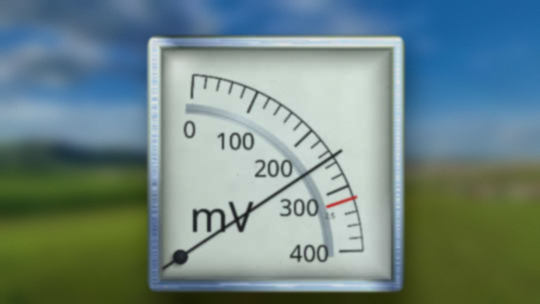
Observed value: 250 mV
